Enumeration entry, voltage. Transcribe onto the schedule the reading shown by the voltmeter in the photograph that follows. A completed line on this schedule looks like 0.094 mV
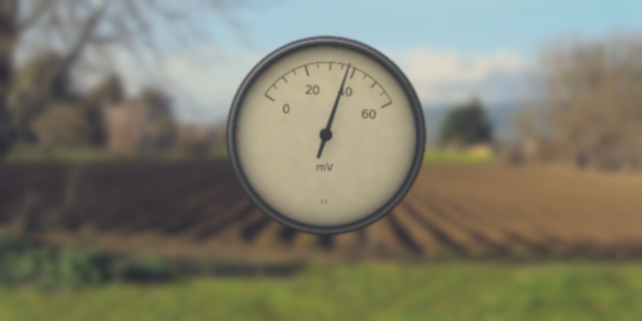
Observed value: 37.5 mV
